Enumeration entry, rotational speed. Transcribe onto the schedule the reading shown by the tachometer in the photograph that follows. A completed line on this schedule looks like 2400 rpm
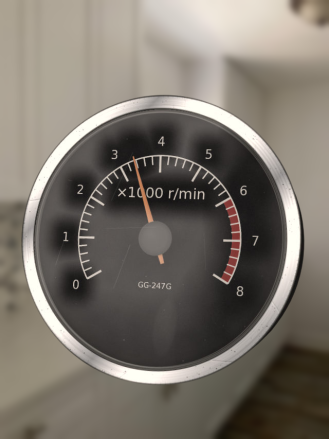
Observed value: 3400 rpm
